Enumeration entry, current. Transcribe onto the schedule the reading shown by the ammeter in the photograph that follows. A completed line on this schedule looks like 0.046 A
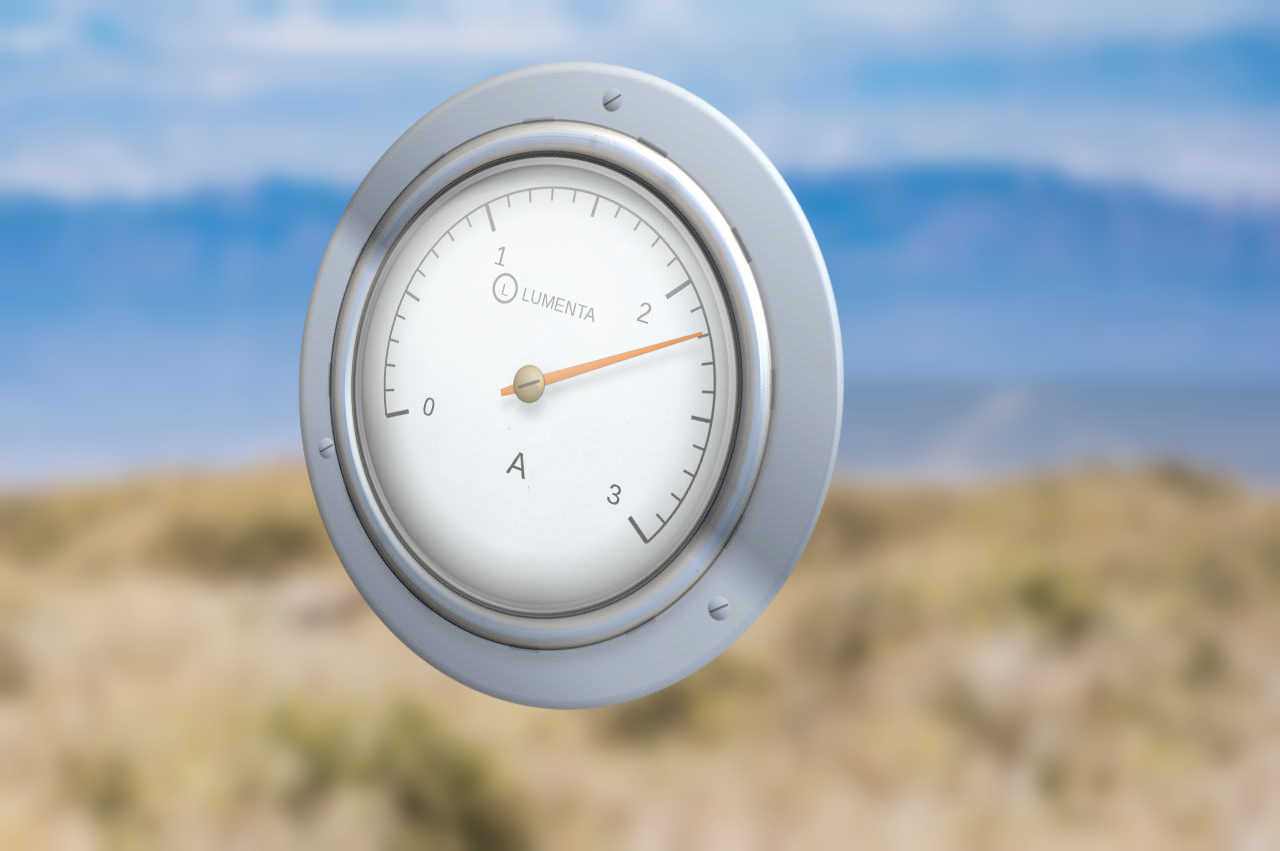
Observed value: 2.2 A
